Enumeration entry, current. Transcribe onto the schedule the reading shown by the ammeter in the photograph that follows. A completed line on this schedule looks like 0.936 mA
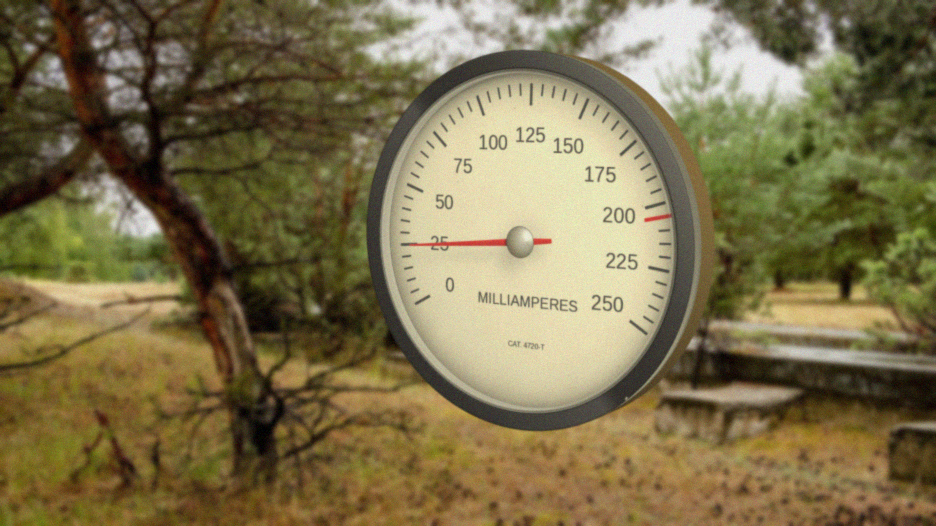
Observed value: 25 mA
